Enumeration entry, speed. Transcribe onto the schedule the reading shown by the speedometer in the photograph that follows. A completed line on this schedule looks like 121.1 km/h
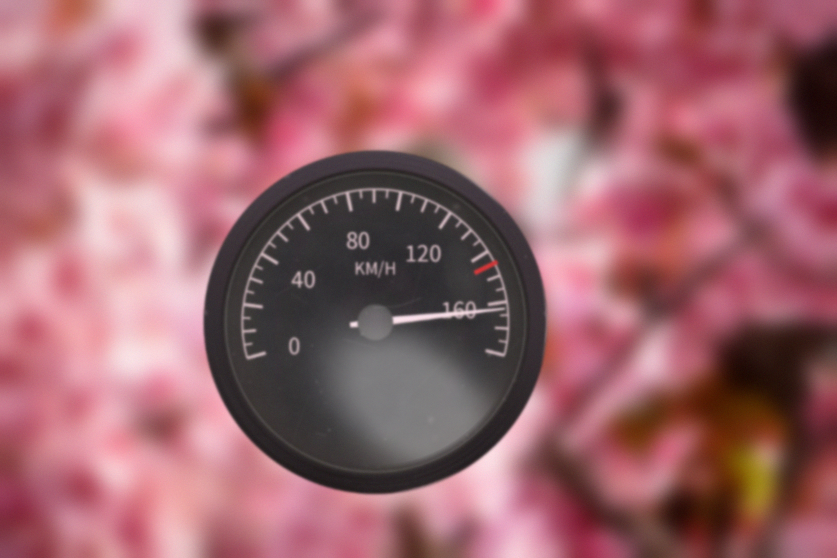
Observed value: 162.5 km/h
